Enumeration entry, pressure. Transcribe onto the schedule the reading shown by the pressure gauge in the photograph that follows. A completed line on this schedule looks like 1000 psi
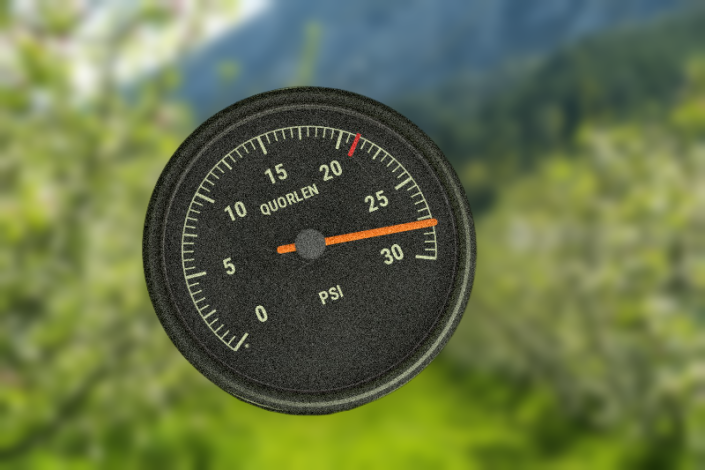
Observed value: 28 psi
